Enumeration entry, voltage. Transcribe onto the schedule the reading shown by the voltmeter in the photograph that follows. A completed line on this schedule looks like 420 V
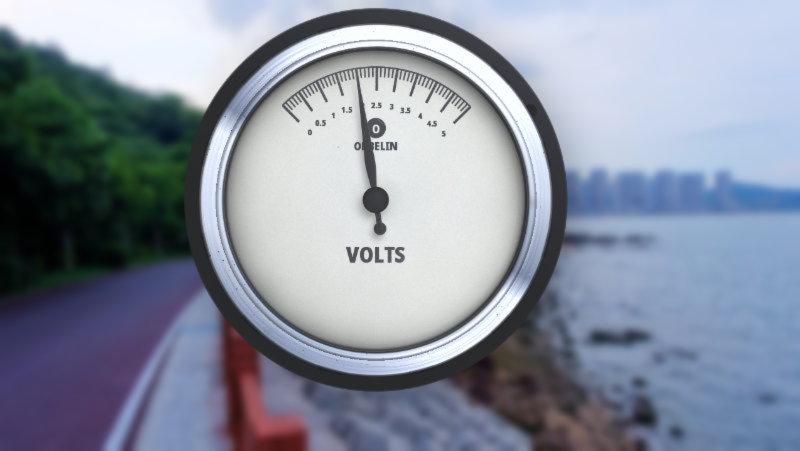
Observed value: 2 V
